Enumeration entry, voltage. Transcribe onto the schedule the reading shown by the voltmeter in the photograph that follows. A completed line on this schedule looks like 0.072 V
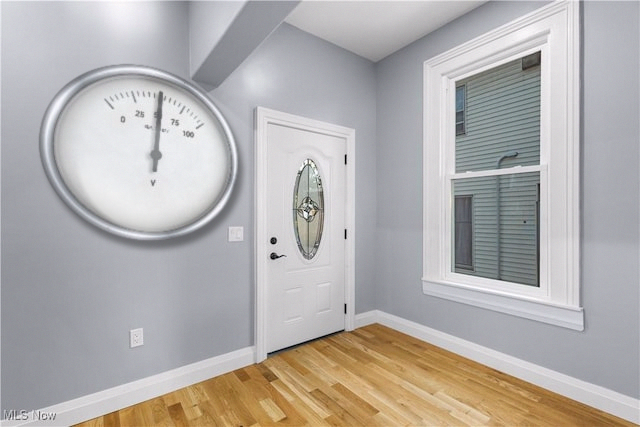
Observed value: 50 V
